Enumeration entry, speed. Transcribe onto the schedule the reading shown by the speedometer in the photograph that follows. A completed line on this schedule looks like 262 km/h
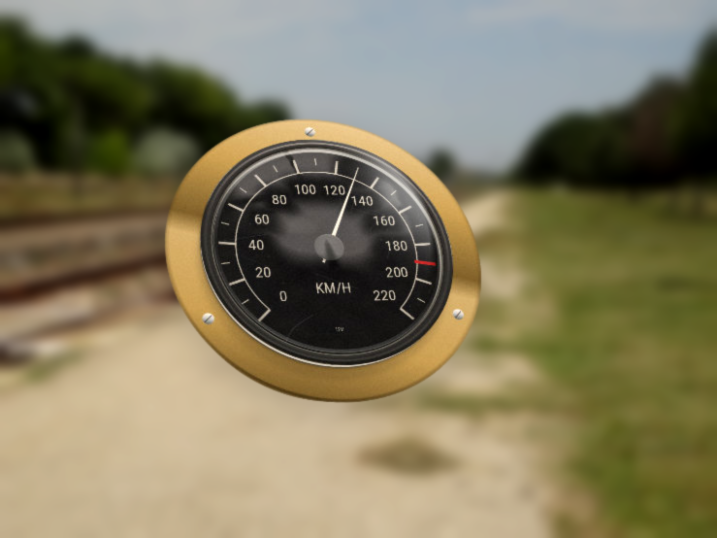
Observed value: 130 km/h
